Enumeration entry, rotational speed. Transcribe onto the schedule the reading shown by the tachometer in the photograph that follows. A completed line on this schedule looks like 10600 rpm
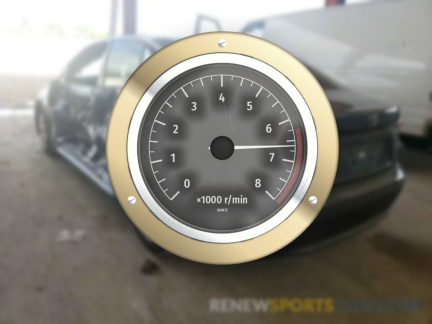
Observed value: 6625 rpm
